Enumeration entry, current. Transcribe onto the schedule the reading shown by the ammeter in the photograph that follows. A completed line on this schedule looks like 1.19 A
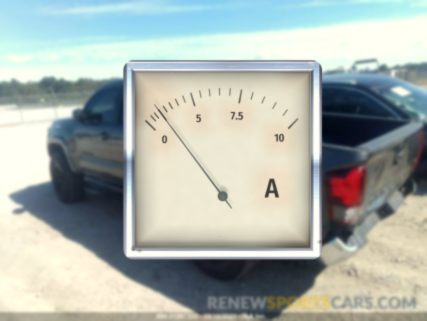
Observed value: 2.5 A
